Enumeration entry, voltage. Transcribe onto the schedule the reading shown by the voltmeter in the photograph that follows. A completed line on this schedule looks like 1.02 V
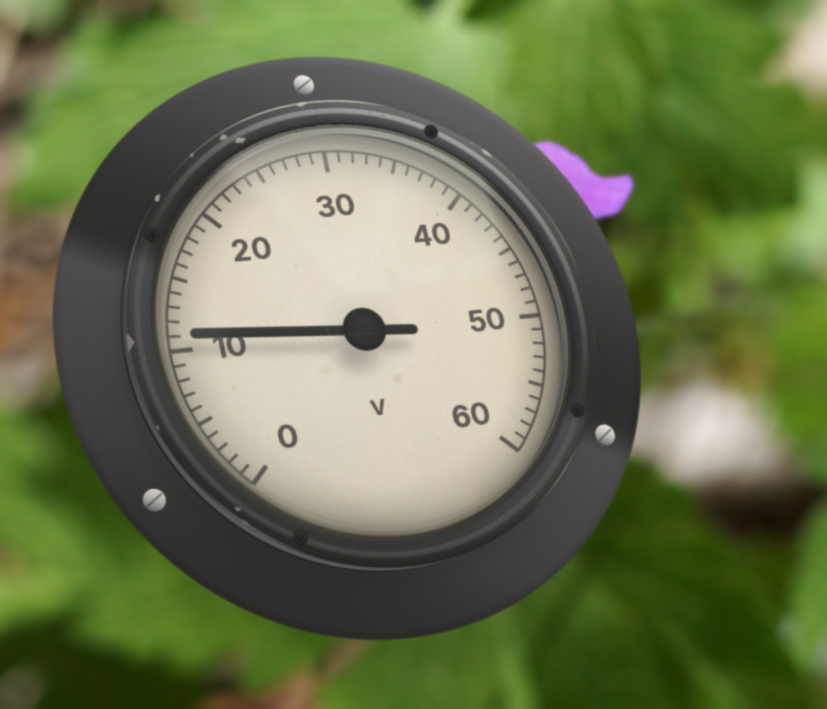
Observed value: 11 V
